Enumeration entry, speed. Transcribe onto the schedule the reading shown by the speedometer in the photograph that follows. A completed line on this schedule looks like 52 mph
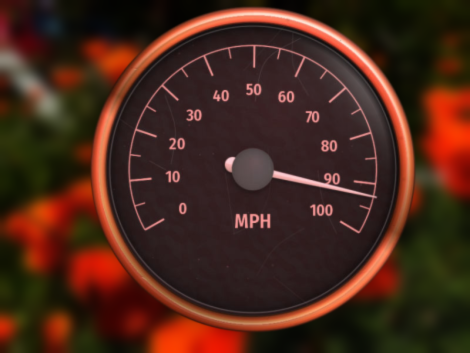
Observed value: 92.5 mph
